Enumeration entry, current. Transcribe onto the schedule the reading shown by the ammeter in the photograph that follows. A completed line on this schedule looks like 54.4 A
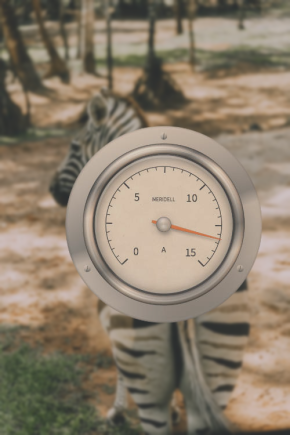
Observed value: 13.25 A
